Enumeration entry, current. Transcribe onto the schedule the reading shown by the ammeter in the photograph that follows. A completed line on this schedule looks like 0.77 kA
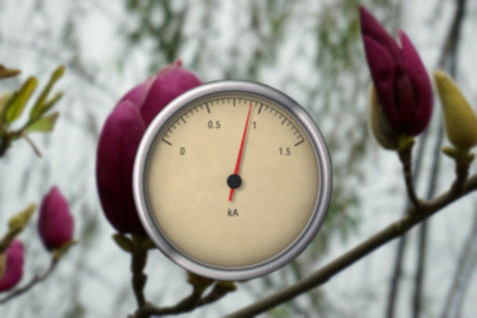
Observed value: 0.9 kA
